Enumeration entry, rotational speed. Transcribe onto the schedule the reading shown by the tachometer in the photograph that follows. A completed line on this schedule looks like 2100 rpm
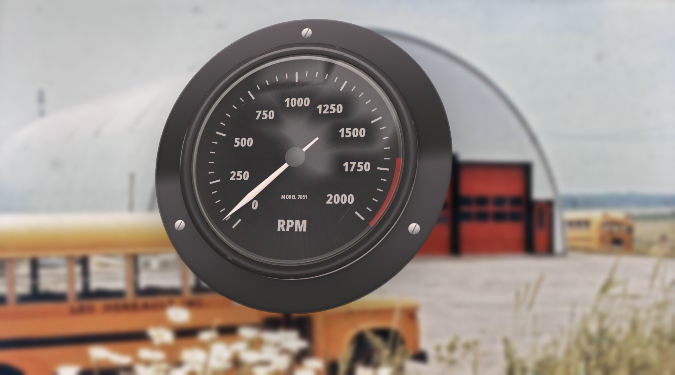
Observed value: 50 rpm
